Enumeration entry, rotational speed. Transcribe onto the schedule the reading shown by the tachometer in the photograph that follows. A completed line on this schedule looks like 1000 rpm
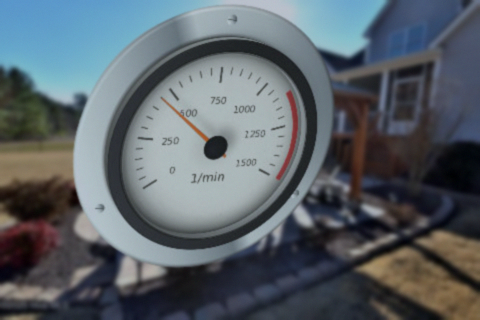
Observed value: 450 rpm
